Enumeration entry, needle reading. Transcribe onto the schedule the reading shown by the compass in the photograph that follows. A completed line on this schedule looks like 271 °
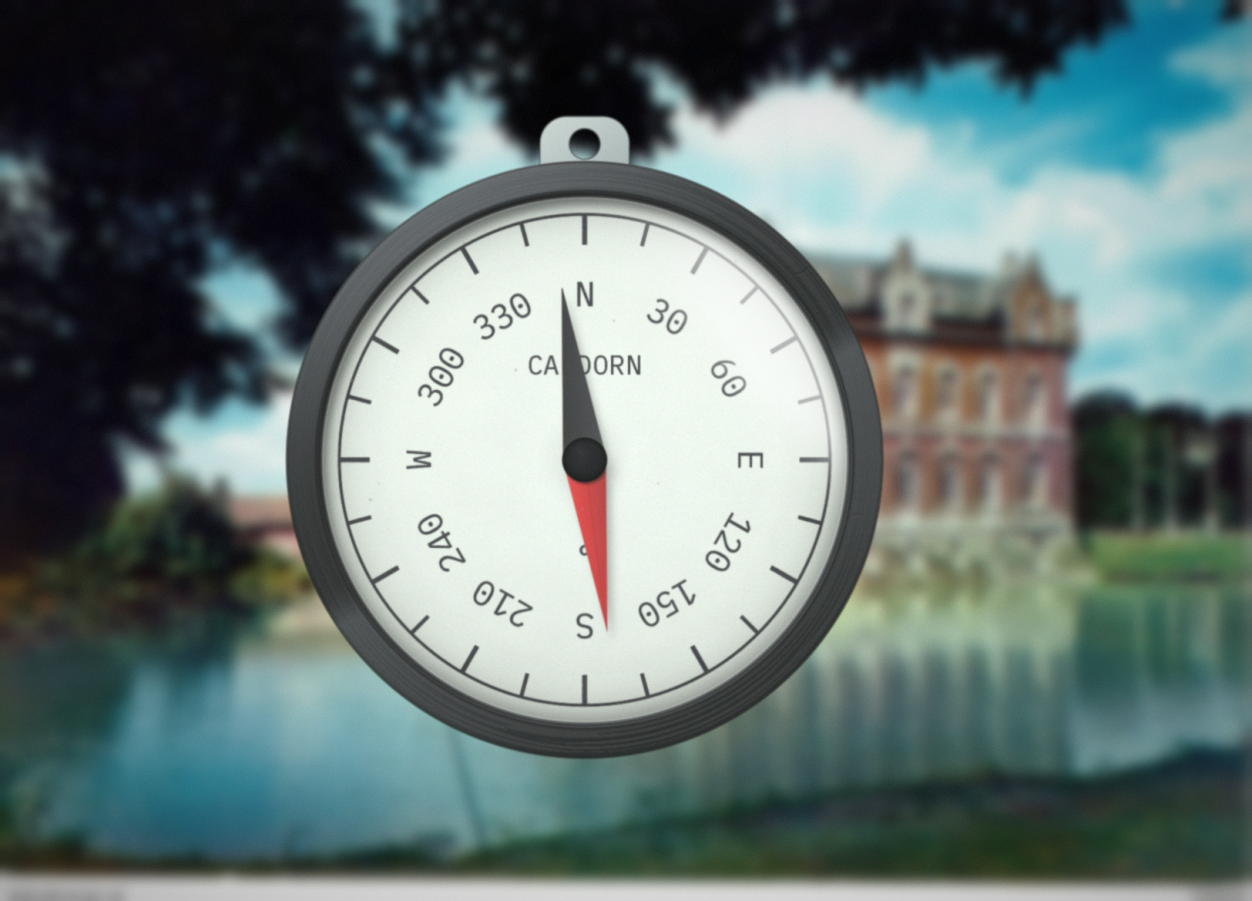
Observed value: 172.5 °
